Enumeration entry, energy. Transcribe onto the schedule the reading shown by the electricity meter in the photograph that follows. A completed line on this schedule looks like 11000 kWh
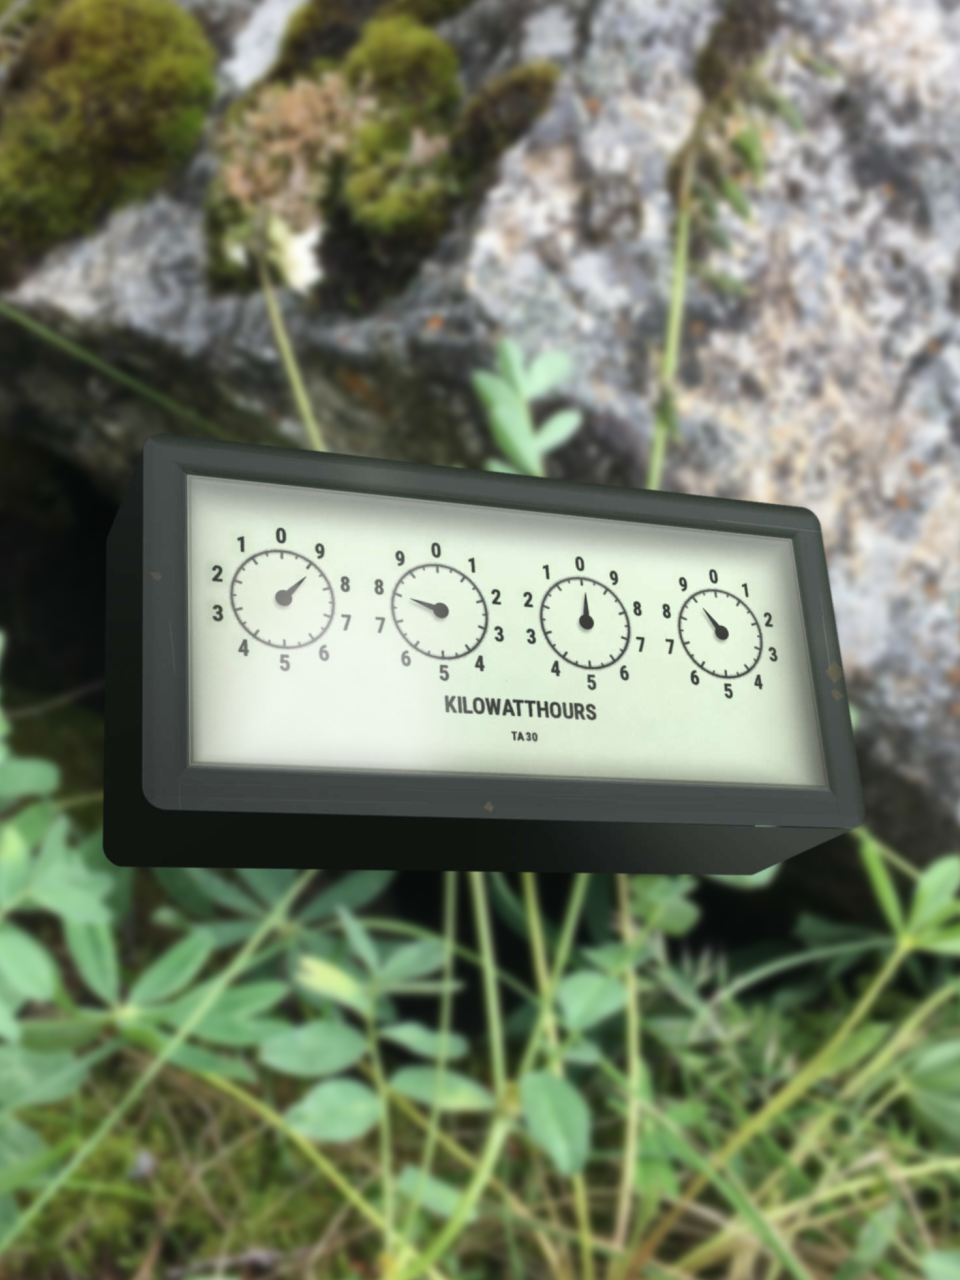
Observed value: 8799 kWh
